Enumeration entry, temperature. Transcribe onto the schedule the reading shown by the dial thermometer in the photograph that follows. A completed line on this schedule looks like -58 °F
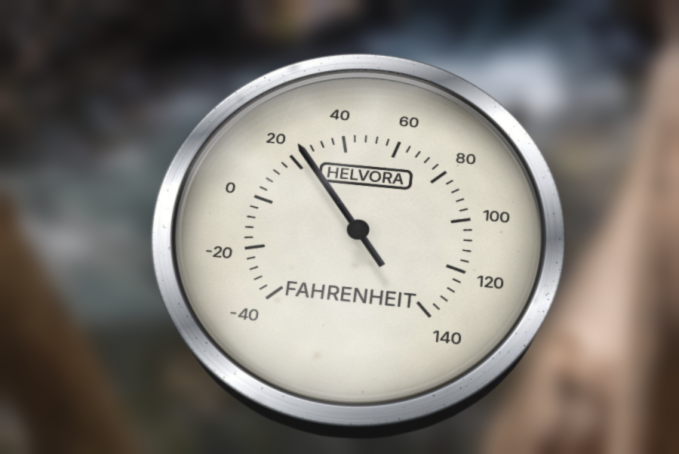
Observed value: 24 °F
